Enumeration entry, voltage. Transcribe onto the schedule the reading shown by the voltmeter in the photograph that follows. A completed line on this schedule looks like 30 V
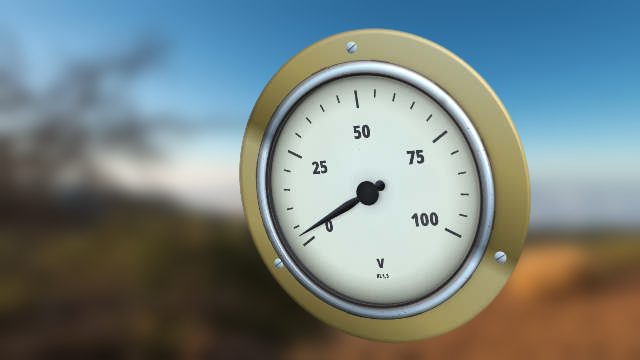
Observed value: 2.5 V
